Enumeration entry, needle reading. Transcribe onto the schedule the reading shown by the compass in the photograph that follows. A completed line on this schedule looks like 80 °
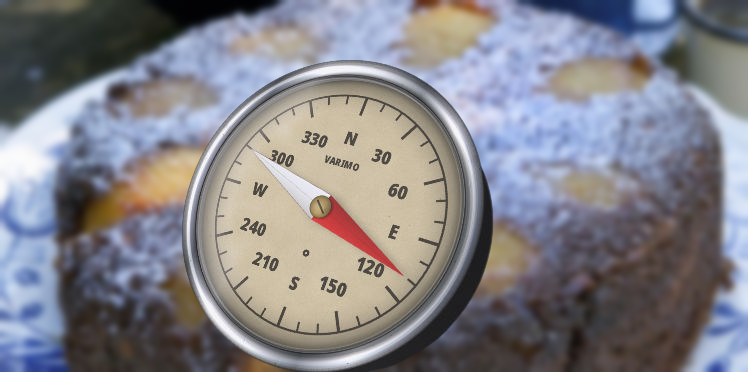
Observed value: 110 °
